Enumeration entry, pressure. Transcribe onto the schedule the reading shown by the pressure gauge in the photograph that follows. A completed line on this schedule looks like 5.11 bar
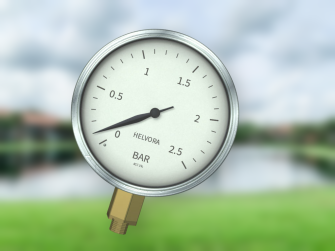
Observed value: 0.1 bar
